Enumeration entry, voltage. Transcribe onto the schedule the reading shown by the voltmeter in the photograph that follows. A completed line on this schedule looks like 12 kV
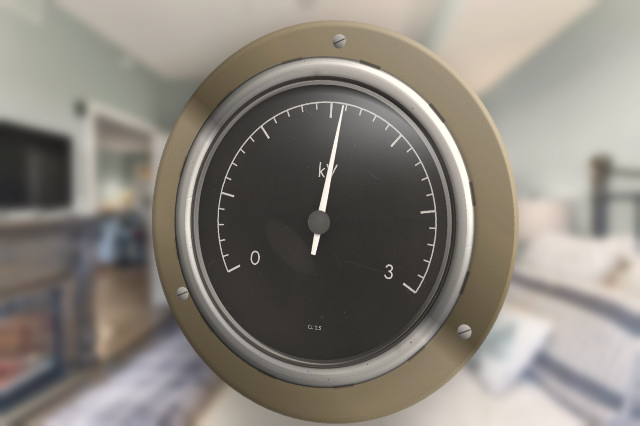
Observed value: 1.6 kV
